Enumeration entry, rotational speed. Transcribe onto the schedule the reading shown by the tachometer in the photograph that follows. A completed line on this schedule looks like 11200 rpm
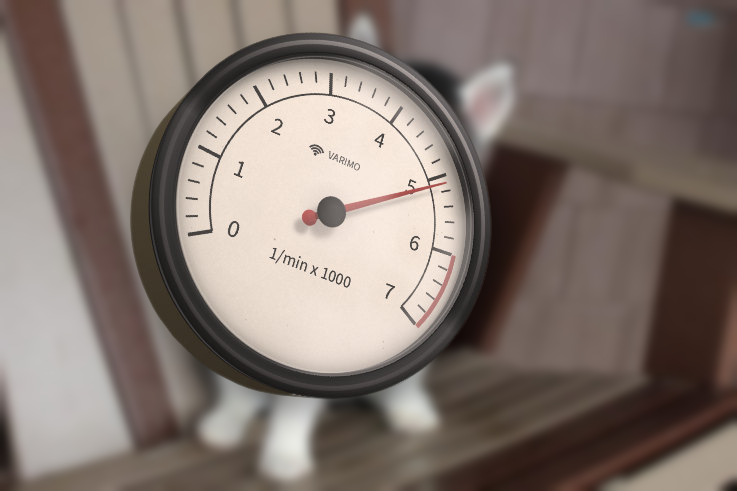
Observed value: 5100 rpm
